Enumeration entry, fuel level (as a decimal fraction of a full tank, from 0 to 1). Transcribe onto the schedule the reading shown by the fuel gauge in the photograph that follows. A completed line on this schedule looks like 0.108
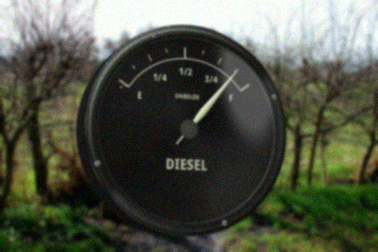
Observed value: 0.875
